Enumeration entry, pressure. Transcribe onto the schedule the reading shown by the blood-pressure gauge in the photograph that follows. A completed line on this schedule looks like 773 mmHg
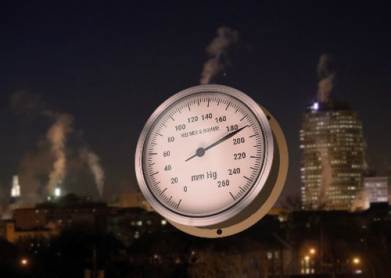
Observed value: 190 mmHg
